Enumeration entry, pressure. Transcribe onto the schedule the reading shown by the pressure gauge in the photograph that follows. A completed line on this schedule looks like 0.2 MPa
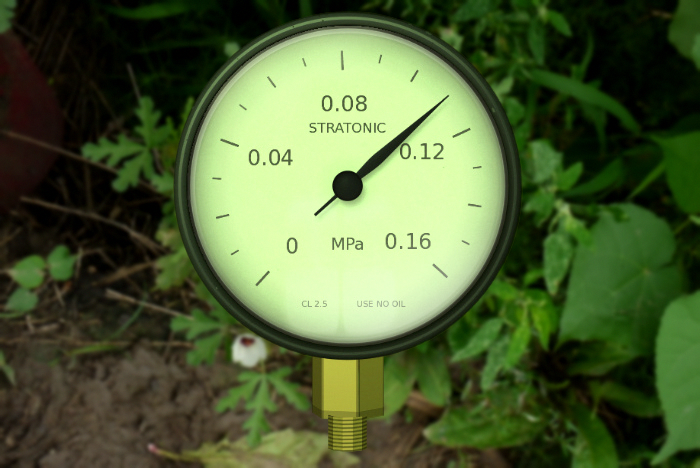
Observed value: 0.11 MPa
